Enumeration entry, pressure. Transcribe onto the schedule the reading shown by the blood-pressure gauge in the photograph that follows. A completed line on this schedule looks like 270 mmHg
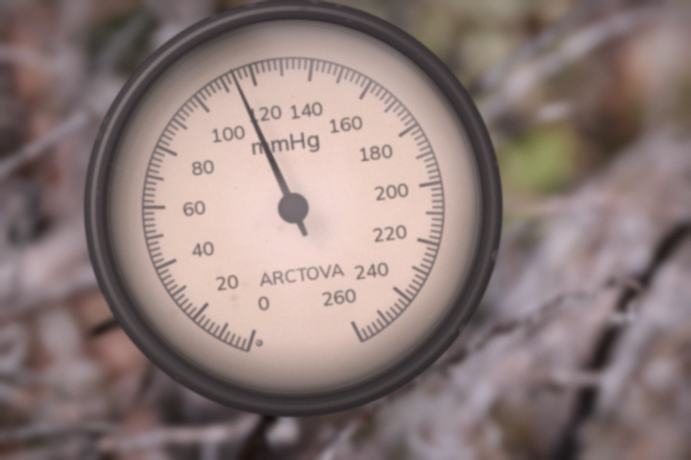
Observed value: 114 mmHg
